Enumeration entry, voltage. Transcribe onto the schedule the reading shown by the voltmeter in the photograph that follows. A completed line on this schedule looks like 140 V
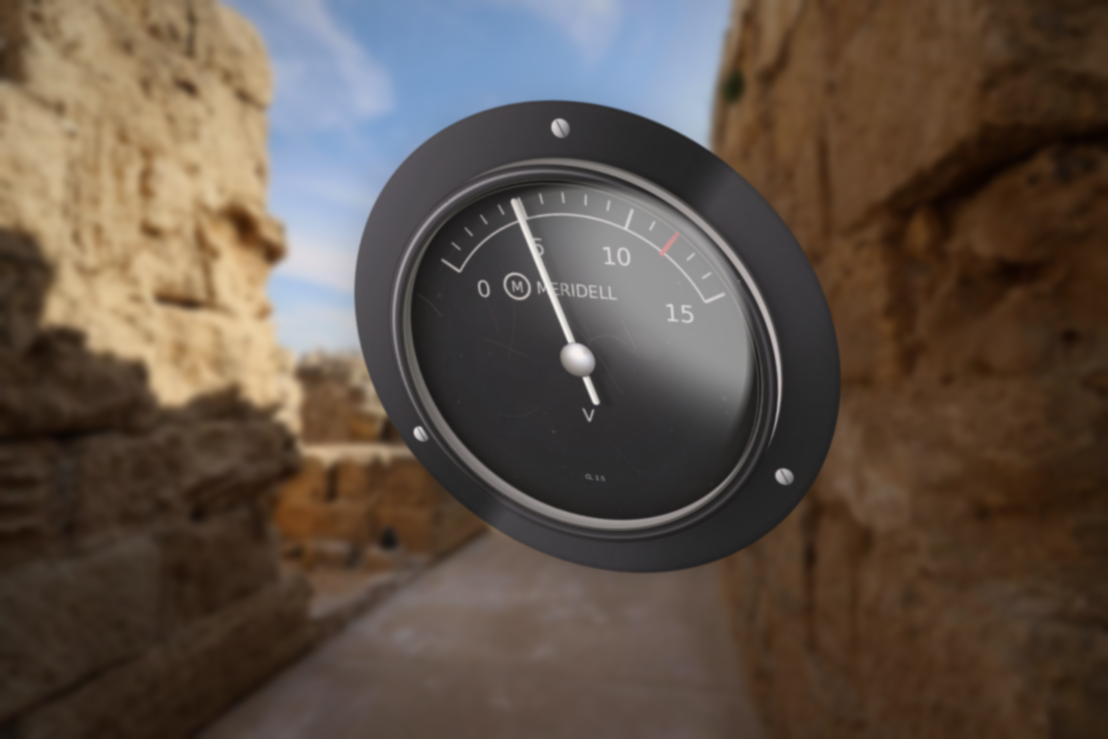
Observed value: 5 V
